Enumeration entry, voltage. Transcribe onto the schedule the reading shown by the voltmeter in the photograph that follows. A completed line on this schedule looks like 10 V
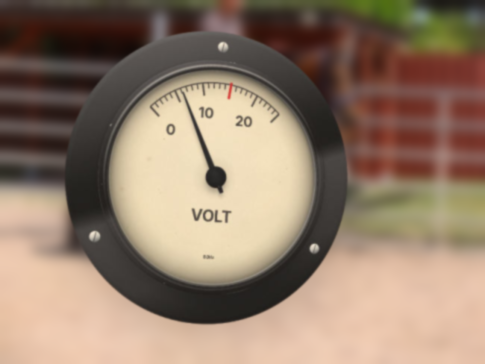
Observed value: 6 V
